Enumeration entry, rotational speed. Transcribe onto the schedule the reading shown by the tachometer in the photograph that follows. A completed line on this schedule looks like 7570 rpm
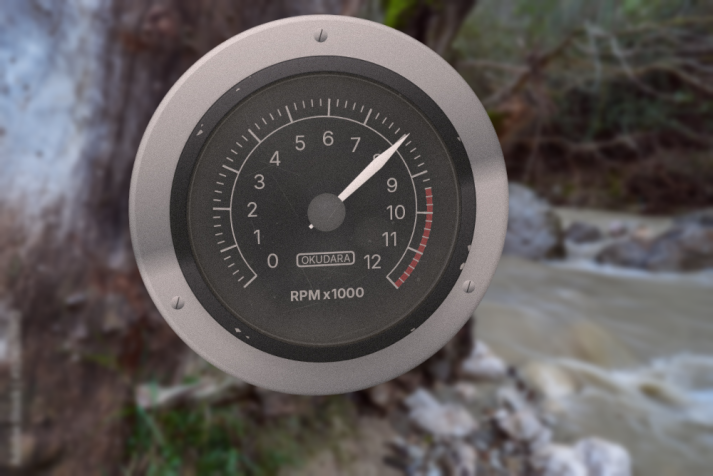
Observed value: 8000 rpm
